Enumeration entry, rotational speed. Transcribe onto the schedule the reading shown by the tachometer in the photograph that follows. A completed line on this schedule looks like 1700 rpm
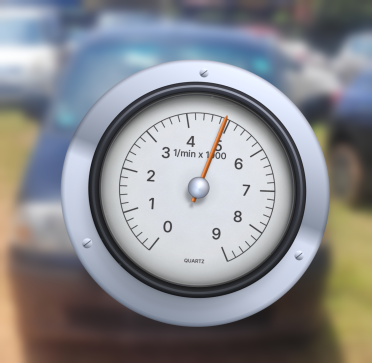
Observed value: 4900 rpm
